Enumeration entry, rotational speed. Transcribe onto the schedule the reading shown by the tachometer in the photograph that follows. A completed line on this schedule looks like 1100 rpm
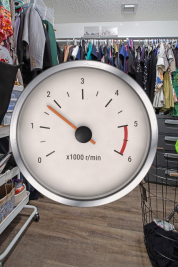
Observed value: 1750 rpm
